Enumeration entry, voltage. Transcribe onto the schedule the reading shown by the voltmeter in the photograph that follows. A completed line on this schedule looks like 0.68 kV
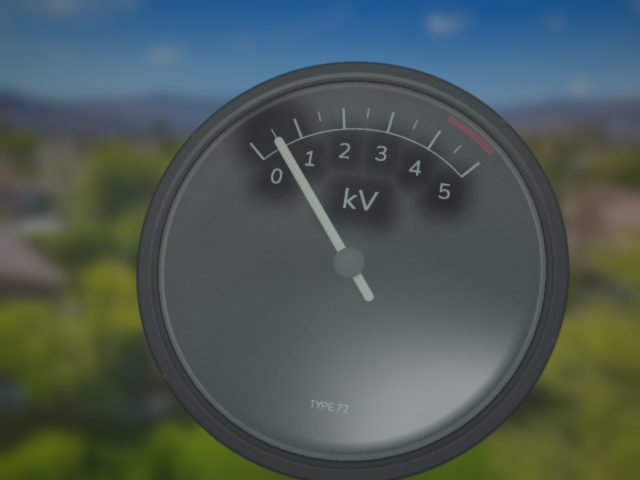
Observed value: 0.5 kV
